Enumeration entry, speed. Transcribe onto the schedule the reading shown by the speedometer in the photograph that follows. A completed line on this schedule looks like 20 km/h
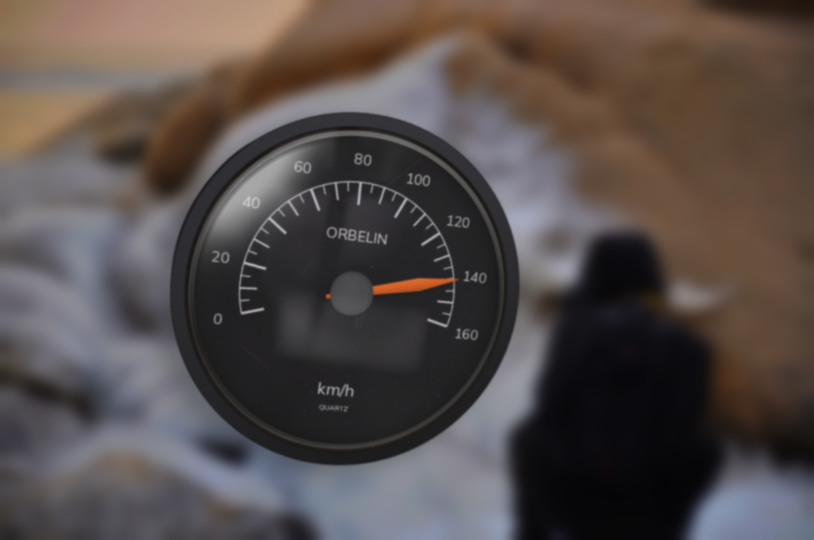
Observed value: 140 km/h
